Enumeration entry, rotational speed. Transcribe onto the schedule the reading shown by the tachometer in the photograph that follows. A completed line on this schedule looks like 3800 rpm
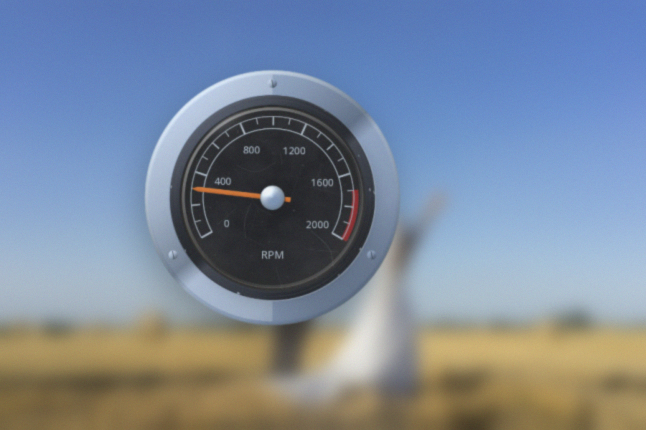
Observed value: 300 rpm
